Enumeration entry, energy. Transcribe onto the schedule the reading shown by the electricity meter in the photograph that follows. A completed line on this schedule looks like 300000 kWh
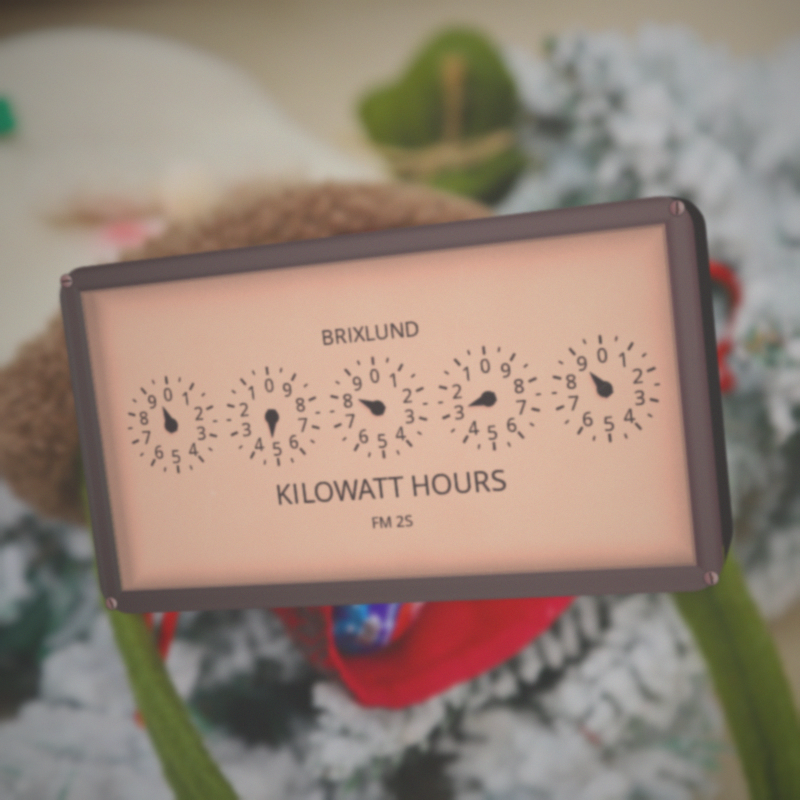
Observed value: 94829 kWh
